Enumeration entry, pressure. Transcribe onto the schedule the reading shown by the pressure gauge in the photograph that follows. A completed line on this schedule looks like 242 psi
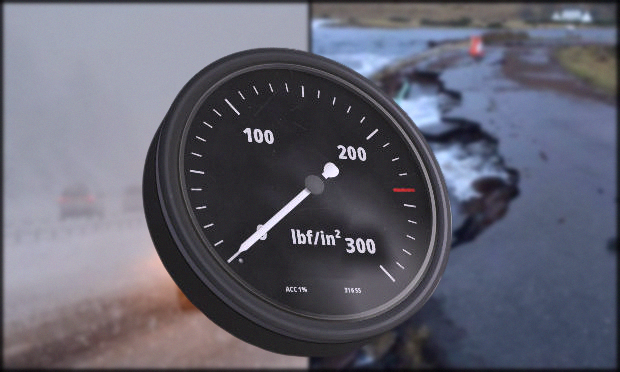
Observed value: 0 psi
